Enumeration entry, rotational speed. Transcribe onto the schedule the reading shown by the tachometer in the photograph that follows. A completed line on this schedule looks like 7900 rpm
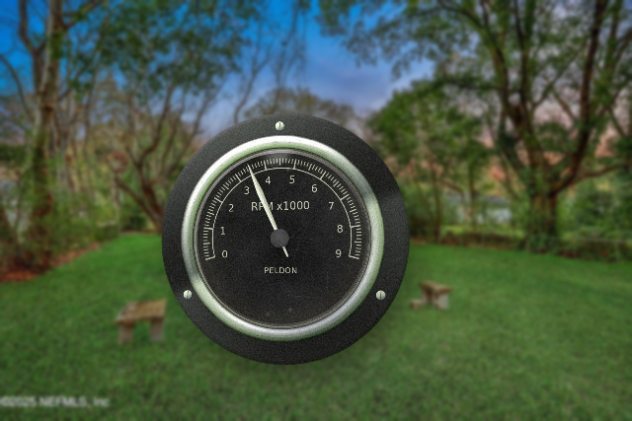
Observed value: 3500 rpm
